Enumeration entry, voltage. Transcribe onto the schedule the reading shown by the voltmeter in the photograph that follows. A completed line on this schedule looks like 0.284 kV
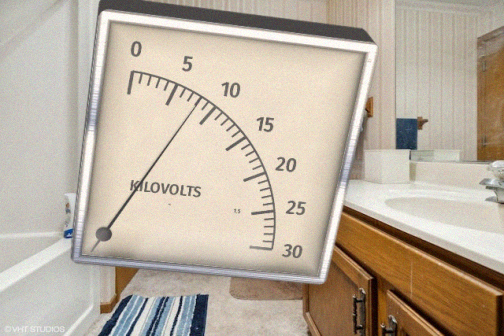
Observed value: 8 kV
